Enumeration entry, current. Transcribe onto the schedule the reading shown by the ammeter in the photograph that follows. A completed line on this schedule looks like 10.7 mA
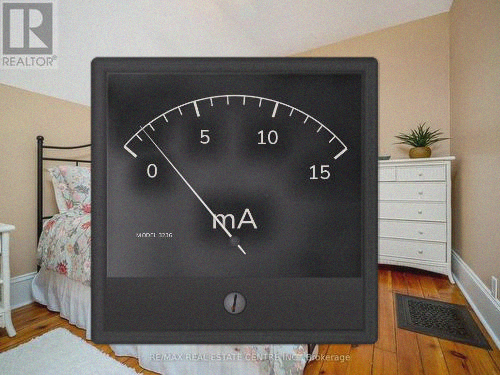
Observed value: 1.5 mA
